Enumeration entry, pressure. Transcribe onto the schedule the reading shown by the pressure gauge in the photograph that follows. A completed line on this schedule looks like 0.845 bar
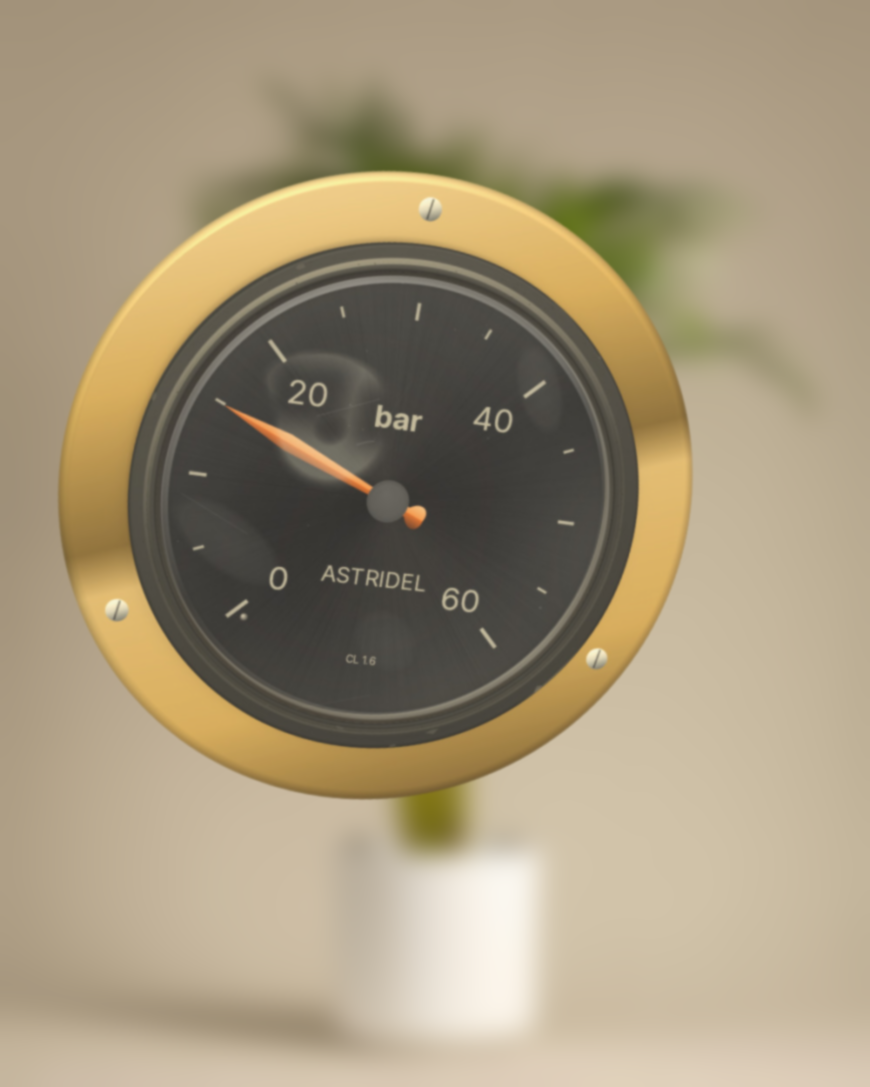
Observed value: 15 bar
